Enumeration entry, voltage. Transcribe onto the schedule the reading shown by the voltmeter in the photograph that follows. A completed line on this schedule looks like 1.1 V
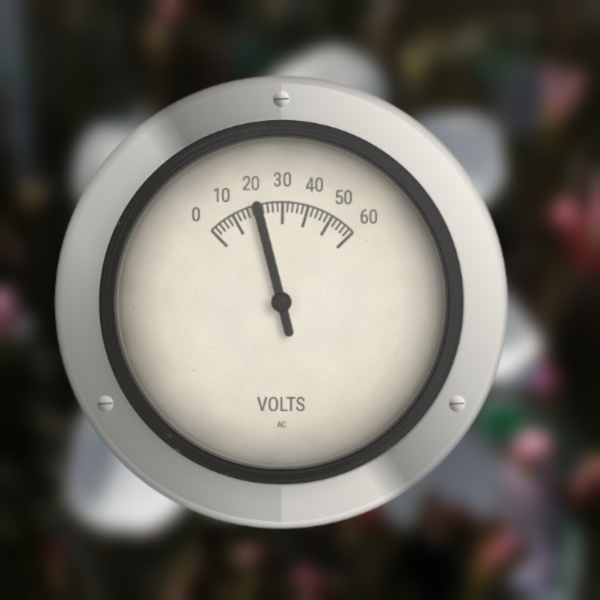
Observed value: 20 V
